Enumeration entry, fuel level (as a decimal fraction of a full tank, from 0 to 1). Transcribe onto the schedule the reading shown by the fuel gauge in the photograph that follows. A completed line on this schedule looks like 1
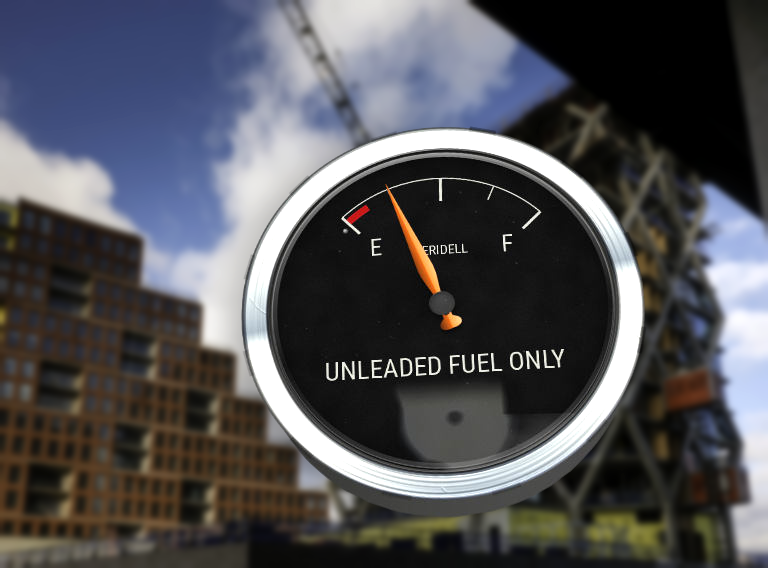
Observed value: 0.25
